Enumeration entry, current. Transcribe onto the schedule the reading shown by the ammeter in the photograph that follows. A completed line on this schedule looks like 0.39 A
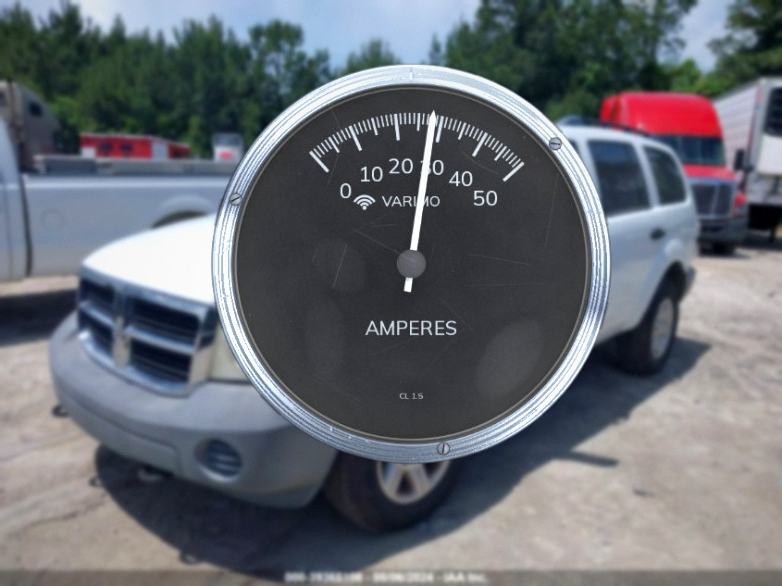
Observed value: 28 A
